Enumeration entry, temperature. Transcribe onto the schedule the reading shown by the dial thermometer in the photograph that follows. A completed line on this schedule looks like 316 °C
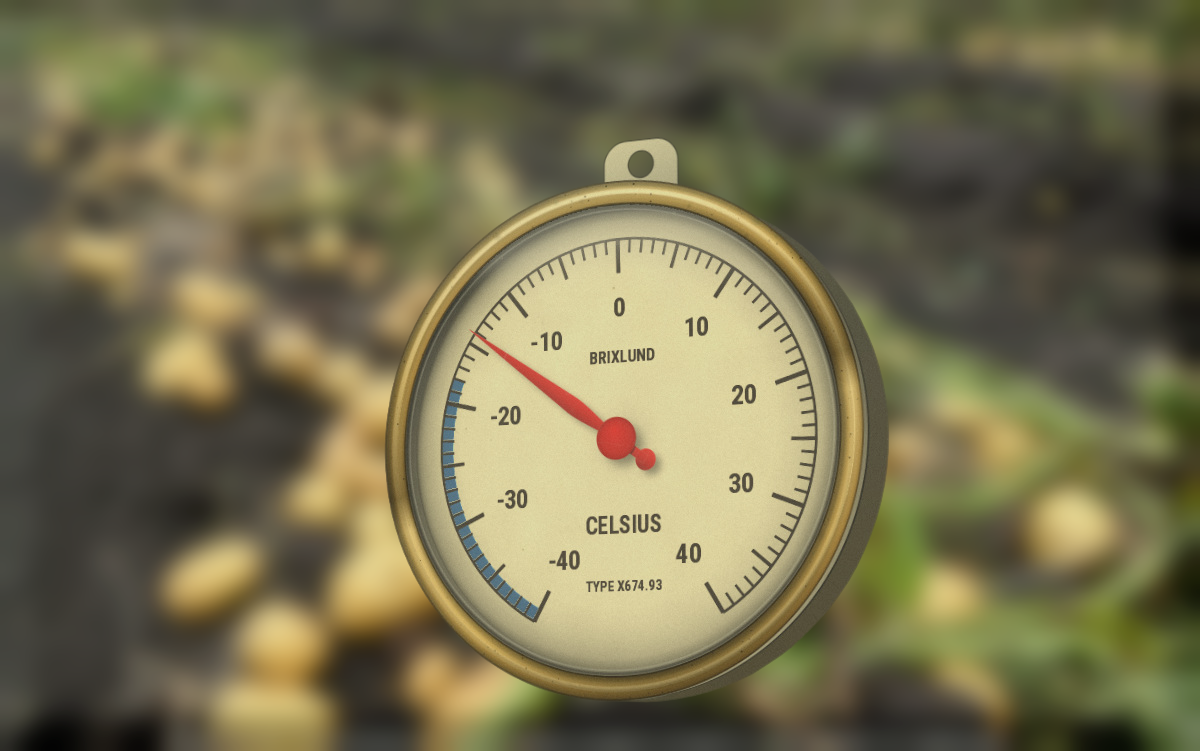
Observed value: -14 °C
